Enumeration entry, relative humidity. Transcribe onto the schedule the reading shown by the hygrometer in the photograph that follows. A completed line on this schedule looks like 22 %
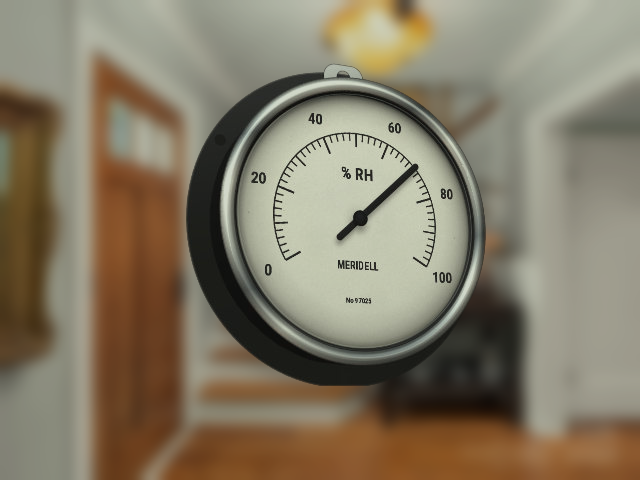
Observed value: 70 %
